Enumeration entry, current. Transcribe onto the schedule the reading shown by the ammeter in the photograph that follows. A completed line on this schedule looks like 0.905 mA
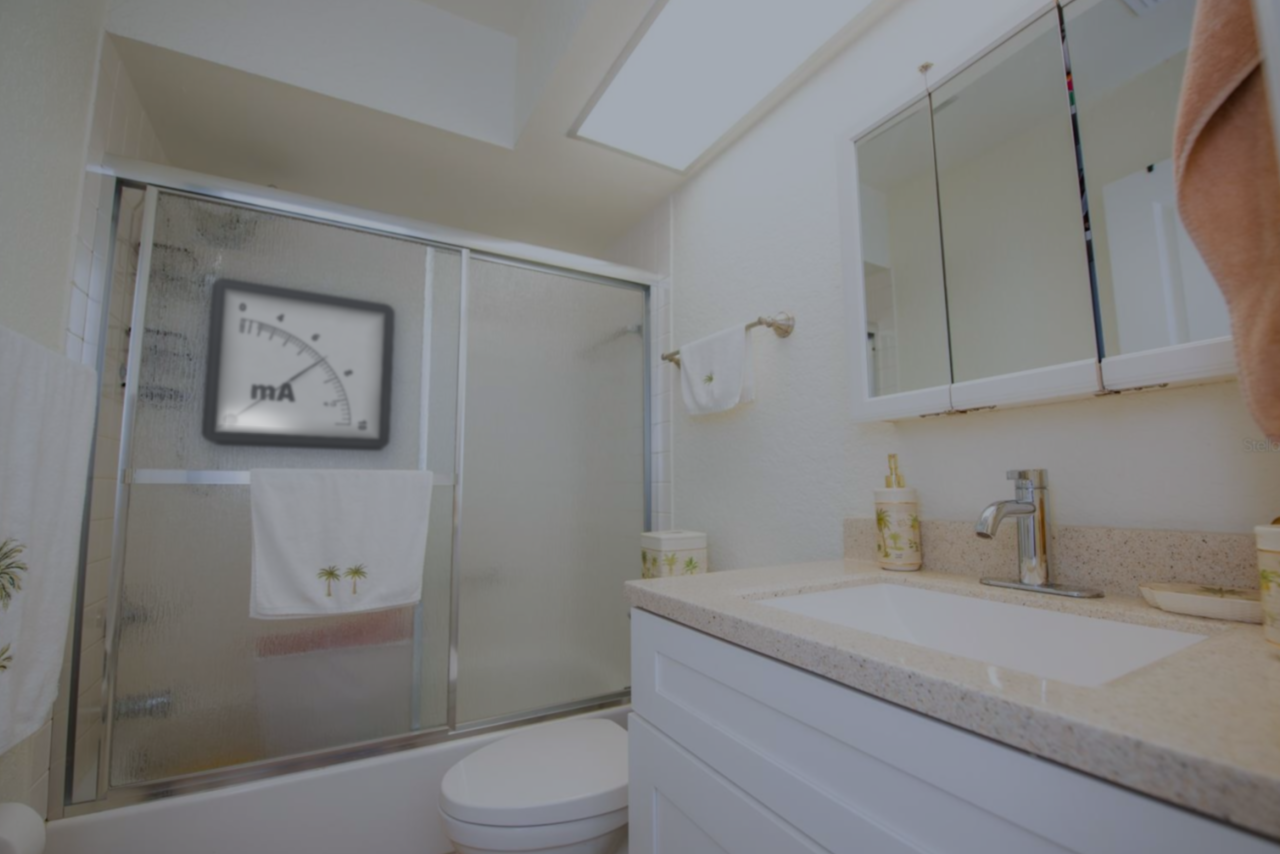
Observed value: 7 mA
